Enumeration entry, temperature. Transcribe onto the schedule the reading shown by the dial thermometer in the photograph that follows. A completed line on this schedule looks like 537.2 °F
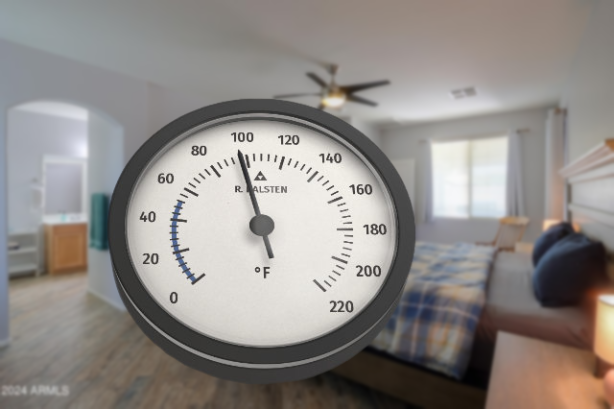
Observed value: 96 °F
